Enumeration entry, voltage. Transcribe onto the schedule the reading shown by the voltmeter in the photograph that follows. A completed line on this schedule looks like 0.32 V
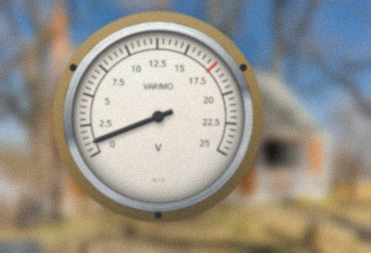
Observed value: 1 V
